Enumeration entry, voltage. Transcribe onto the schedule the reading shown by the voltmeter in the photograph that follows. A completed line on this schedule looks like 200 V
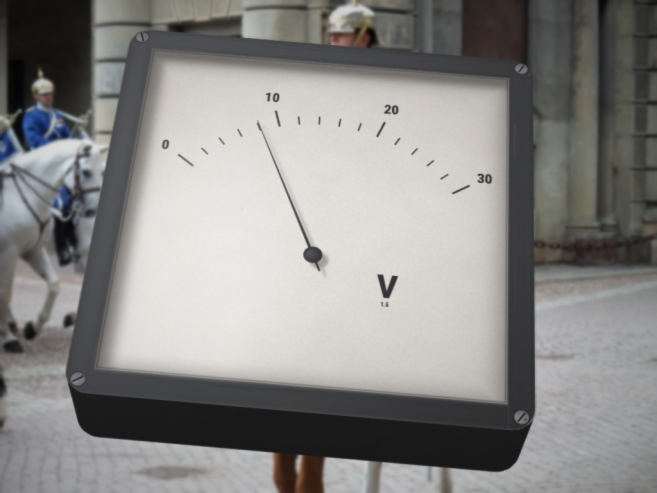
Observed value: 8 V
